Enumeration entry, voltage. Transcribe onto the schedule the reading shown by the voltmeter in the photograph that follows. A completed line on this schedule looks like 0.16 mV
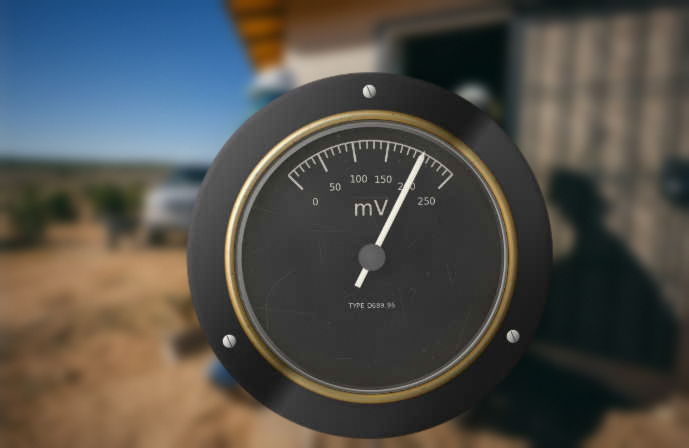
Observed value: 200 mV
